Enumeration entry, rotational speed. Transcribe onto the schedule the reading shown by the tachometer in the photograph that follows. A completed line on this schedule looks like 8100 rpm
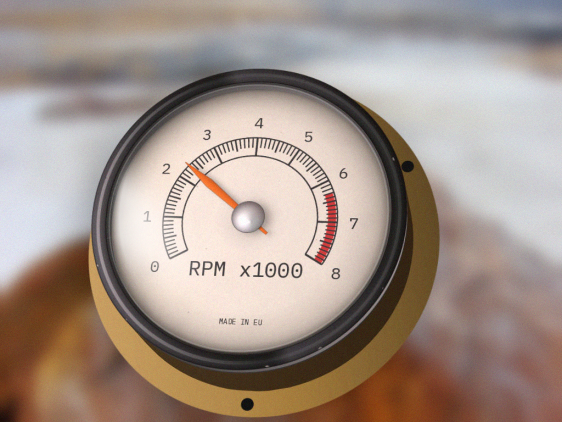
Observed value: 2300 rpm
